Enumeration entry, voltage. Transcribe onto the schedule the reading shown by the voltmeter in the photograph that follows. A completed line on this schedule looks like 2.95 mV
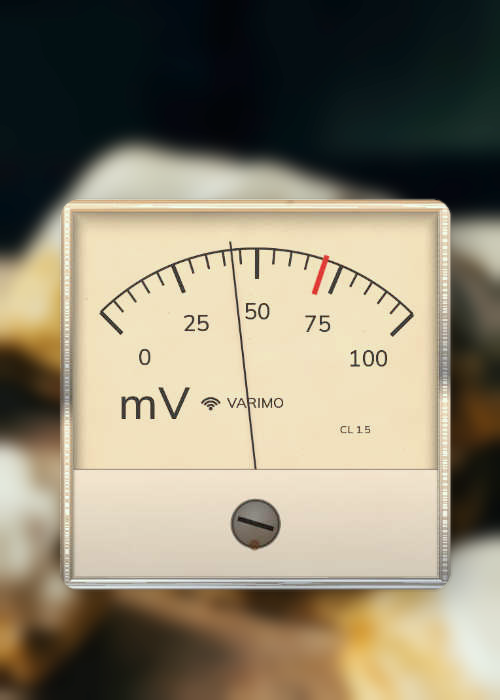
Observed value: 42.5 mV
